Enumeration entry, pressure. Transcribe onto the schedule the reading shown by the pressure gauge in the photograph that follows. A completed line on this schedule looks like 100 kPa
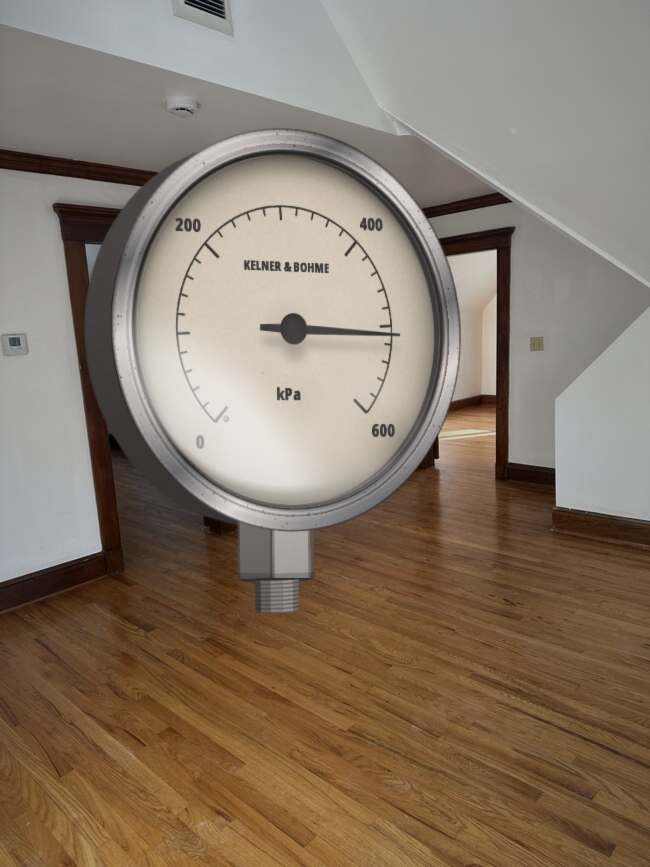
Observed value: 510 kPa
